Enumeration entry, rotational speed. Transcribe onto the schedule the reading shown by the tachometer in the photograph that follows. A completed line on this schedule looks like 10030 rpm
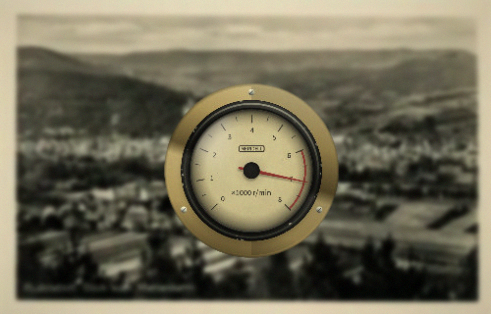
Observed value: 7000 rpm
